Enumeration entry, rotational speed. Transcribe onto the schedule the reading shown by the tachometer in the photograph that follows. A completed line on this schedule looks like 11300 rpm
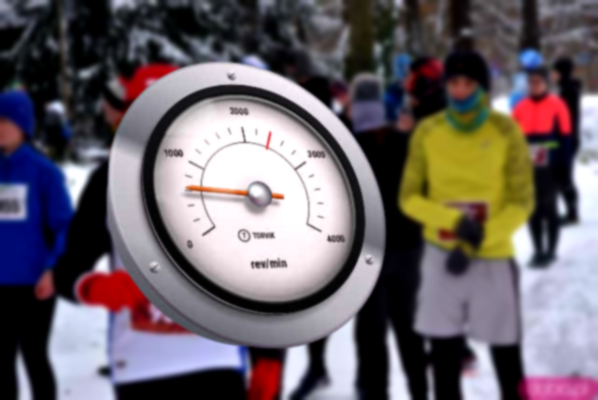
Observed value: 600 rpm
